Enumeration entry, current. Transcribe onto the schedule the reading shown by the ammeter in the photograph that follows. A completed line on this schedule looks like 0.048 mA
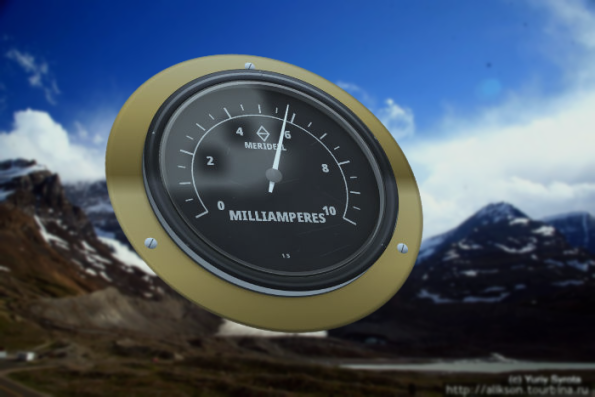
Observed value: 5.75 mA
